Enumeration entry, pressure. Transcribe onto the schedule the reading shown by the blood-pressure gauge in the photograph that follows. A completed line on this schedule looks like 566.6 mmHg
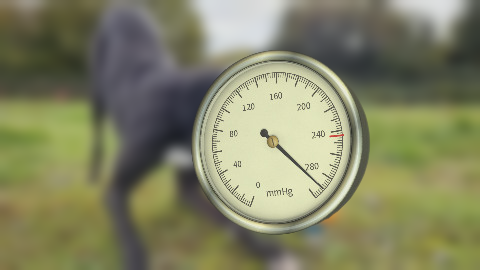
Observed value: 290 mmHg
